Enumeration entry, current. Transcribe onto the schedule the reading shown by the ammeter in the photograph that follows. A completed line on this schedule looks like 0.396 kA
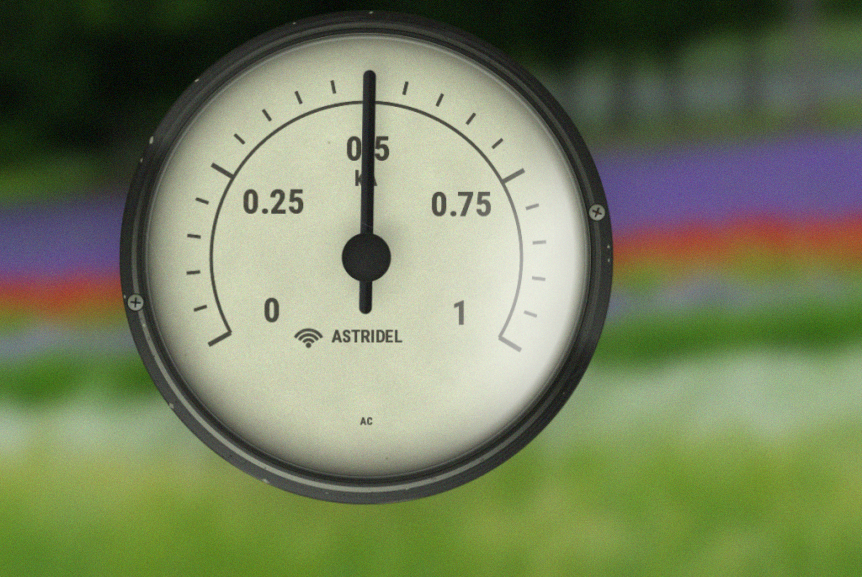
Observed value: 0.5 kA
